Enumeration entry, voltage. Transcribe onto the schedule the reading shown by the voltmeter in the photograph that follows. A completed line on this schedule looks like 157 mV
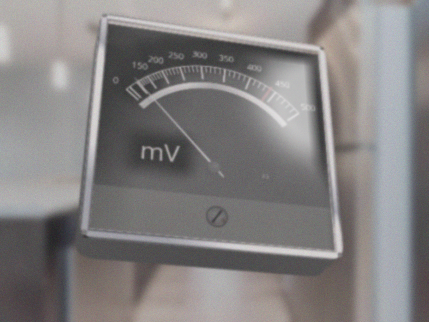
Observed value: 100 mV
